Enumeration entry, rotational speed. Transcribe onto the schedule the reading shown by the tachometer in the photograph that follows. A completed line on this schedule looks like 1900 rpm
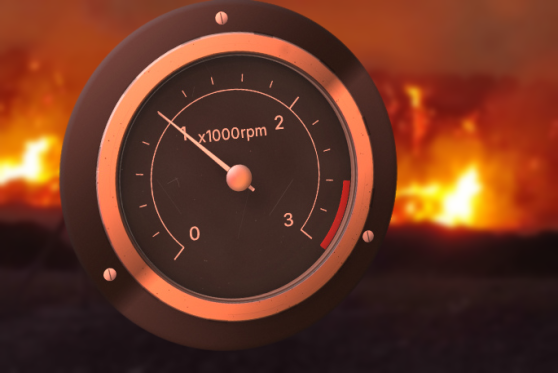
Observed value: 1000 rpm
